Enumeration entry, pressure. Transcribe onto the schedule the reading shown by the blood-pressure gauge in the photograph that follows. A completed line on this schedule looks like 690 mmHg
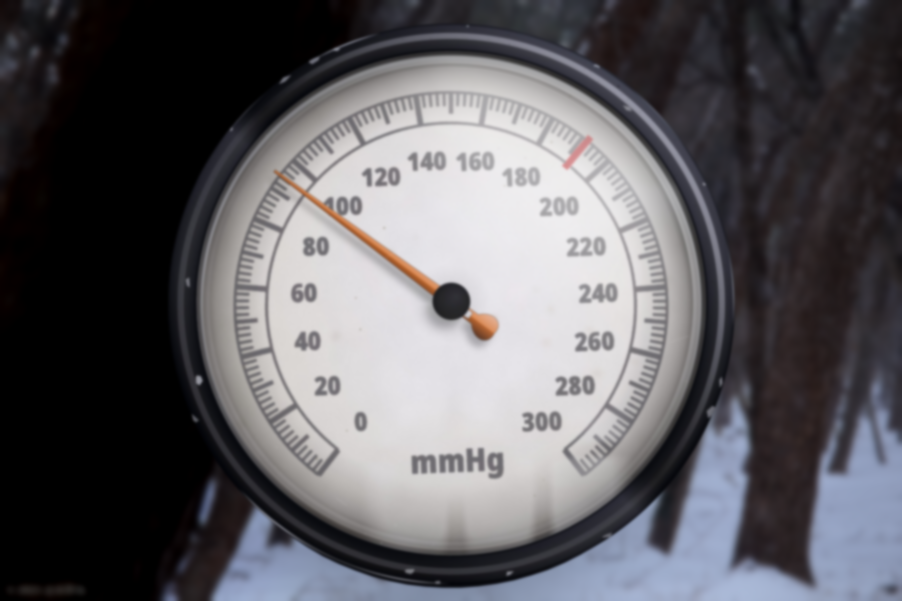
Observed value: 94 mmHg
